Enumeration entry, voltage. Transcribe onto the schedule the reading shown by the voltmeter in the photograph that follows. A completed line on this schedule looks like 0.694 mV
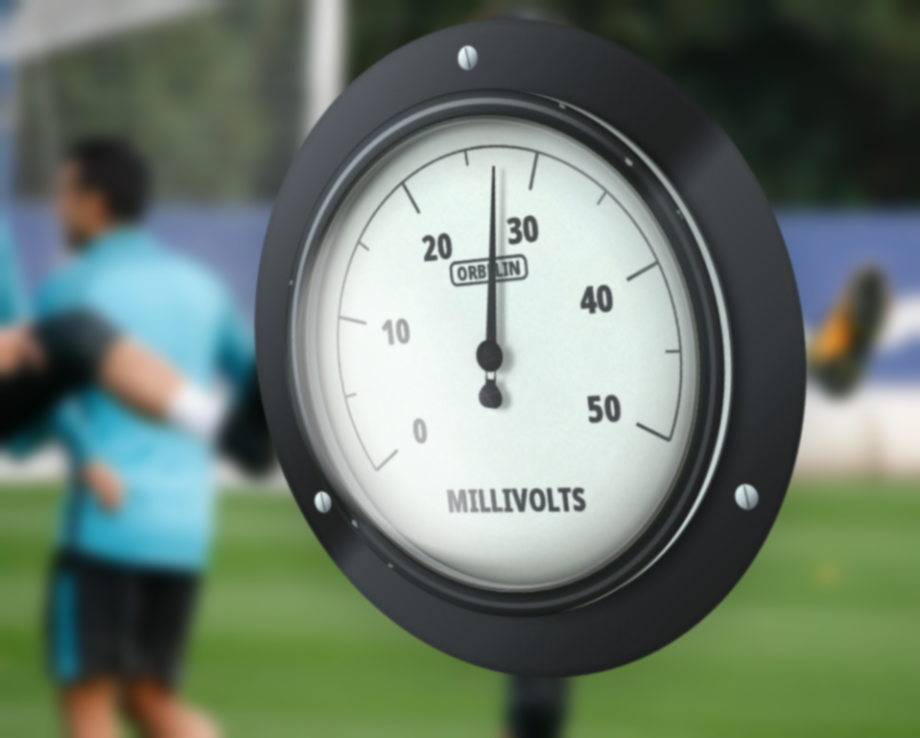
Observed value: 27.5 mV
